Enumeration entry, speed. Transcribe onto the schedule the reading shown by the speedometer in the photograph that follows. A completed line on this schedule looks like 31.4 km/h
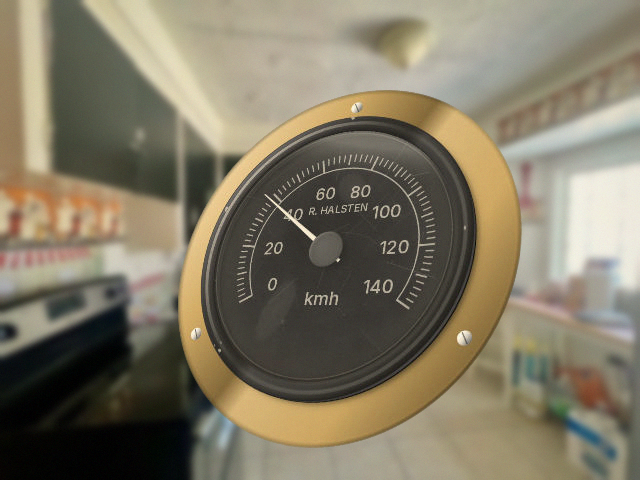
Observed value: 38 km/h
